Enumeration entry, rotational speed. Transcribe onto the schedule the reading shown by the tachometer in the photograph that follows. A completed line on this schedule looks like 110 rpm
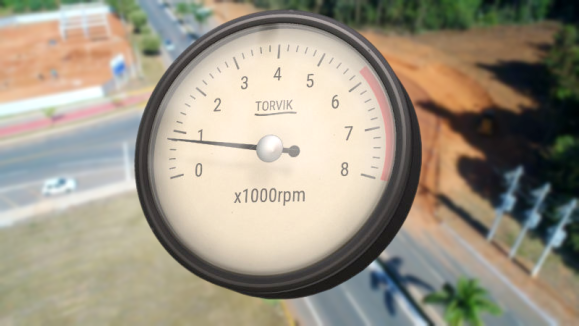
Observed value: 800 rpm
